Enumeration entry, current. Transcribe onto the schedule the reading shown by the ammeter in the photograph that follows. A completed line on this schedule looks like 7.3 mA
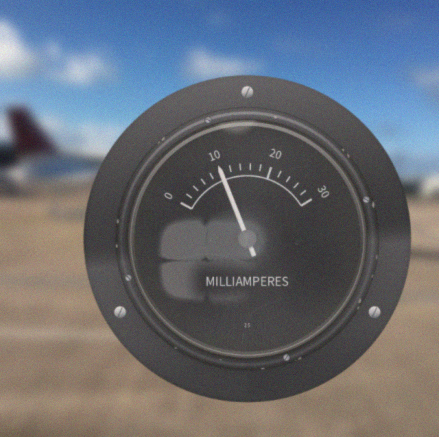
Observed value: 10 mA
